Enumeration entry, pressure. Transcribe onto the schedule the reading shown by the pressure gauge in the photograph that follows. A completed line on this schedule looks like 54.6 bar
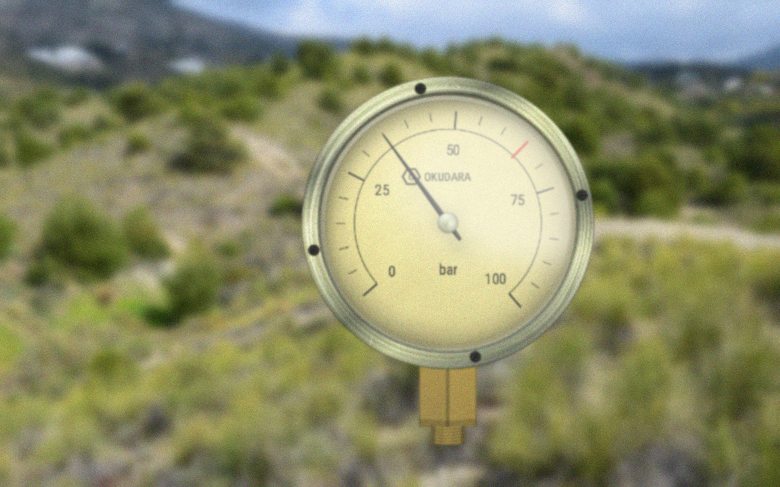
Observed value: 35 bar
